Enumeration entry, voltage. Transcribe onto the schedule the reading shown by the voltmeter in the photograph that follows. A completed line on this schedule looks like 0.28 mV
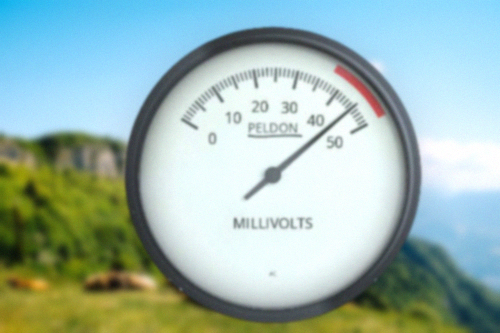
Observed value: 45 mV
